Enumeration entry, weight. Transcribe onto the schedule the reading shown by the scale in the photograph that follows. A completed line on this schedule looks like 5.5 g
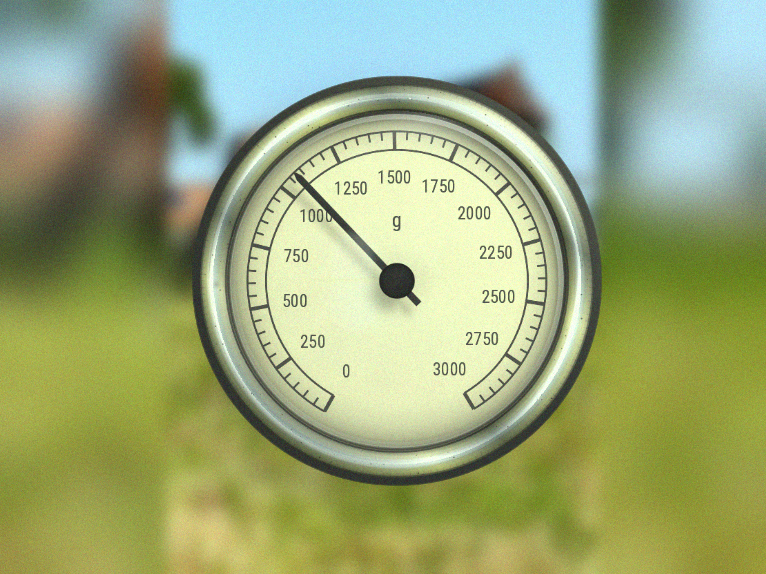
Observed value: 1075 g
